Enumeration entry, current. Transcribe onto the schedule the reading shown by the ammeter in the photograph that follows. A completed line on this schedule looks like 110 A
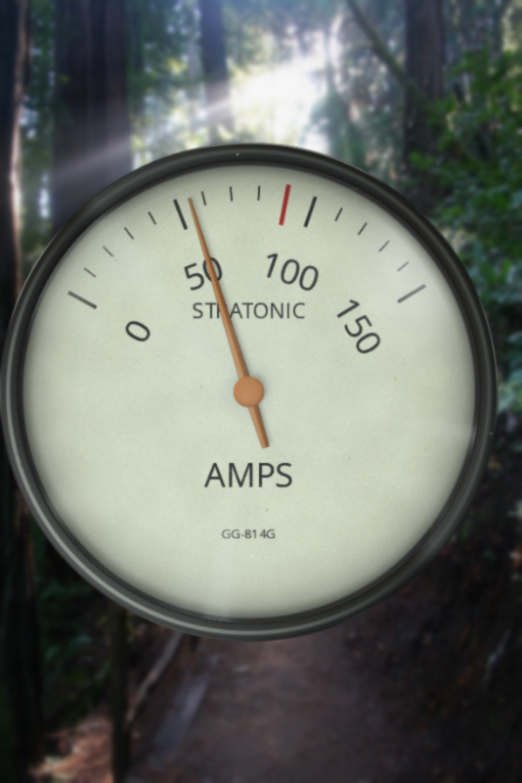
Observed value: 55 A
